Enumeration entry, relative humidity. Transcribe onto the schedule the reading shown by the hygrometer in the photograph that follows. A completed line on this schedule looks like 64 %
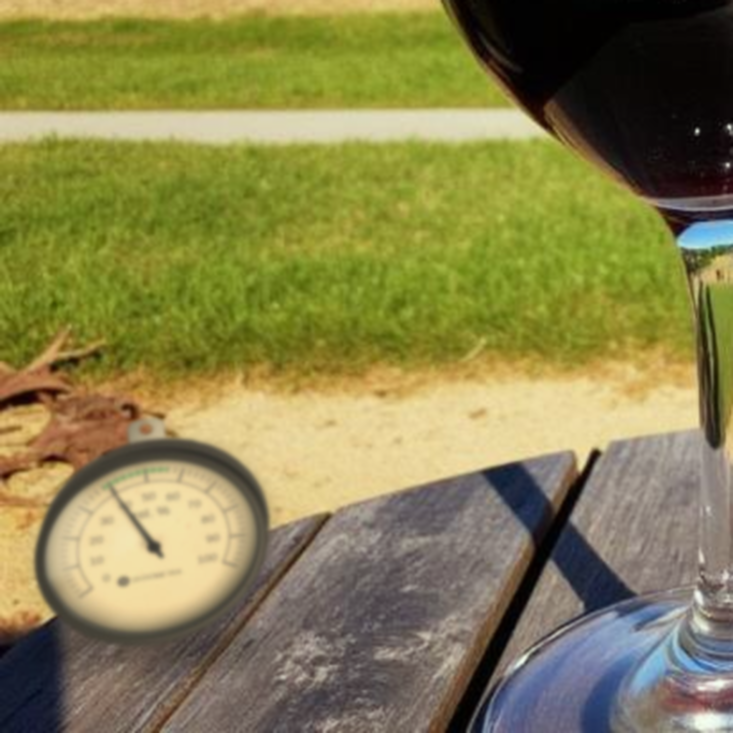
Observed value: 40 %
